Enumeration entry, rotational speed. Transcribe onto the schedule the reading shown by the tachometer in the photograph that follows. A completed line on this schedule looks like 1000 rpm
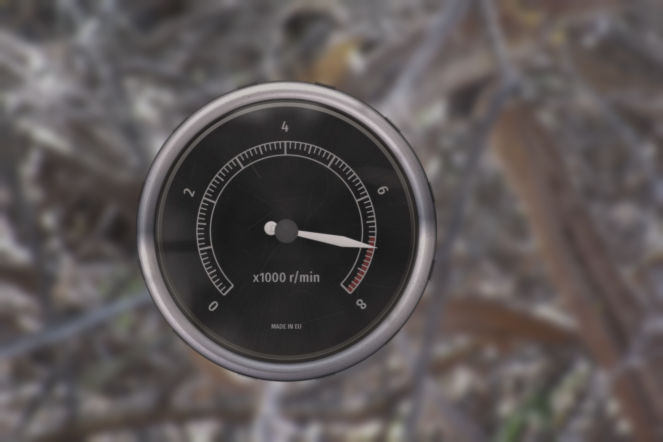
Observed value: 7000 rpm
